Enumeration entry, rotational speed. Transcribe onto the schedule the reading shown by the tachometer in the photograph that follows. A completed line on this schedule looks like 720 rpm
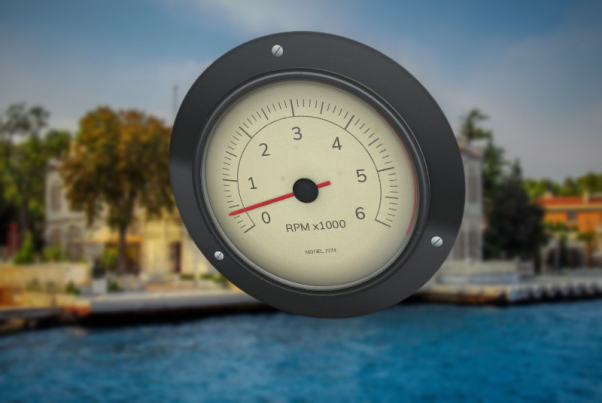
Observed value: 400 rpm
